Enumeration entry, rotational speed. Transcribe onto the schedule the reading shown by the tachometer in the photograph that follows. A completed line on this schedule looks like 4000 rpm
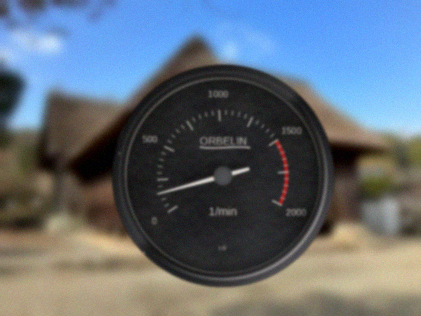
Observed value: 150 rpm
